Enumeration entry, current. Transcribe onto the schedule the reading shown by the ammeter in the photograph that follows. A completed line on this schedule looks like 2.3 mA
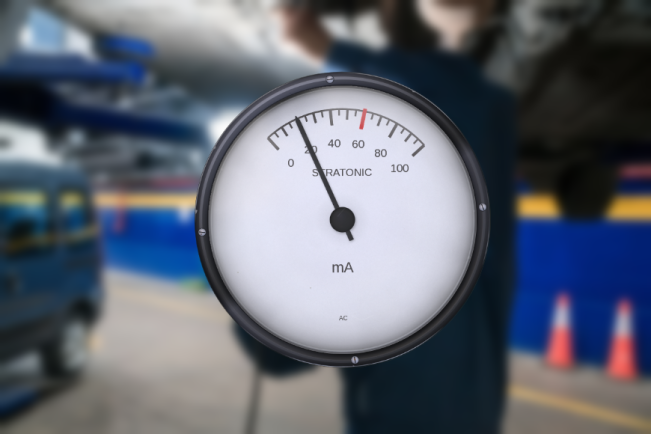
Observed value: 20 mA
